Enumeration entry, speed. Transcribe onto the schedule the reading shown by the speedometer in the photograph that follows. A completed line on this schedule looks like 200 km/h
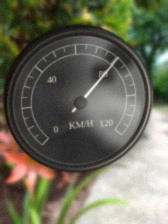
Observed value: 80 km/h
